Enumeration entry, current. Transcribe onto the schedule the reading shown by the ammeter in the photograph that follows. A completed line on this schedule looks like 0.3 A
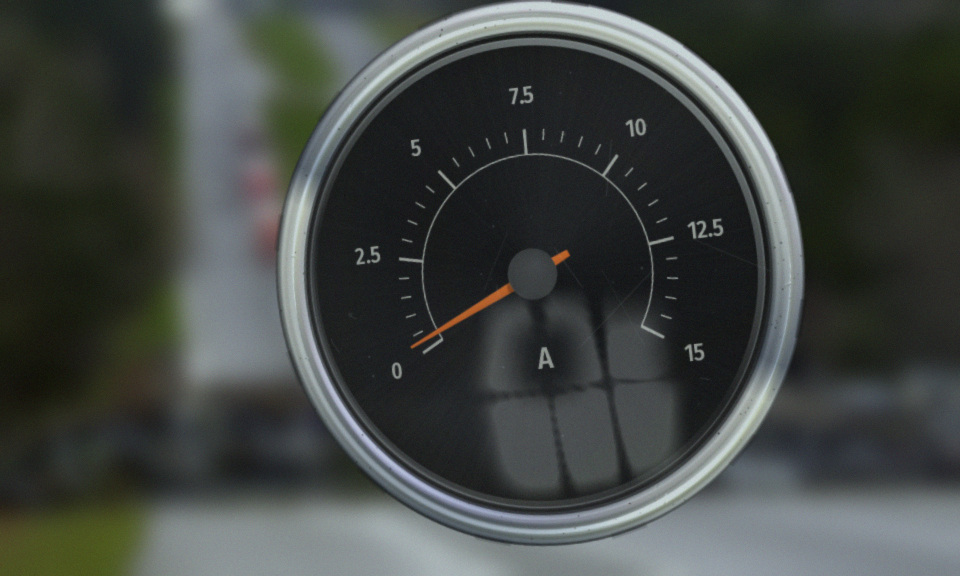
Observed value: 0.25 A
